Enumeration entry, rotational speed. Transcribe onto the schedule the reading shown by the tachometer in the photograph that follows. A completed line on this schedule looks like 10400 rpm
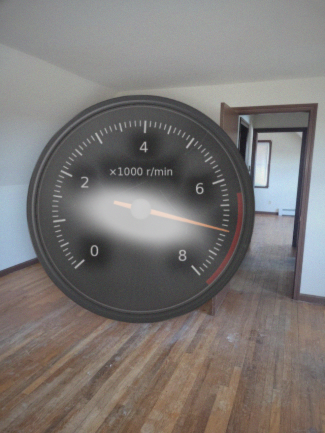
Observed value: 7000 rpm
